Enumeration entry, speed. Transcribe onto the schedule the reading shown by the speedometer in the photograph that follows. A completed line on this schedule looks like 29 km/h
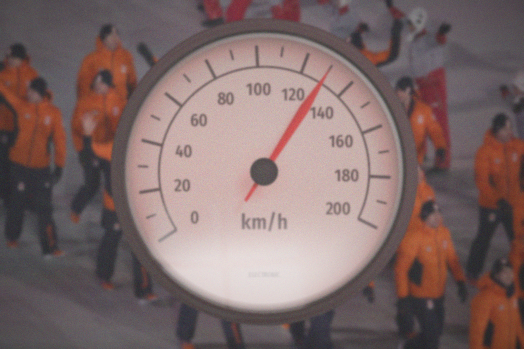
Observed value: 130 km/h
